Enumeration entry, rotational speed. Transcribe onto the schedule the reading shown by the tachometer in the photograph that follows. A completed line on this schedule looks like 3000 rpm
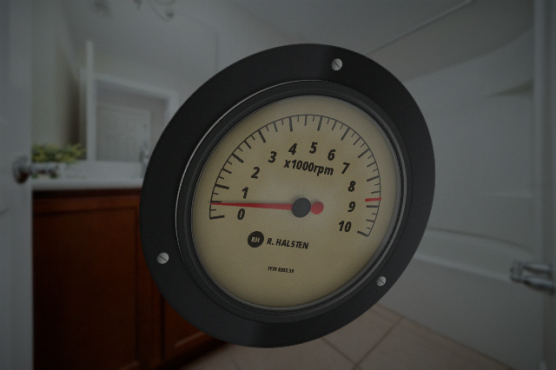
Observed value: 500 rpm
